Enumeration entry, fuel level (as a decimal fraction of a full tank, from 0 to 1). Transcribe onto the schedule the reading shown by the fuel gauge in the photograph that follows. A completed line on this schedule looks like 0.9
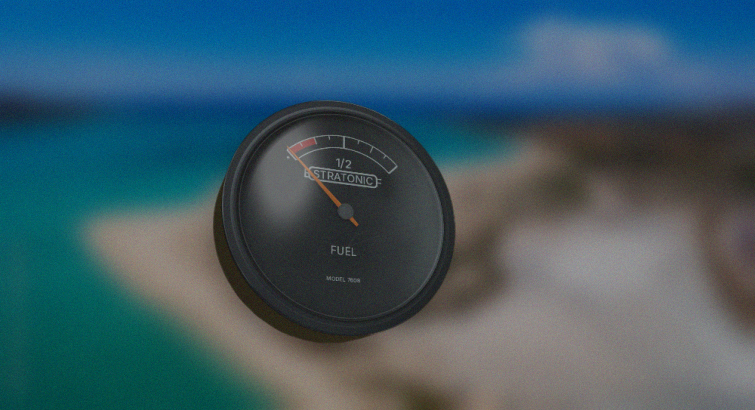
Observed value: 0
